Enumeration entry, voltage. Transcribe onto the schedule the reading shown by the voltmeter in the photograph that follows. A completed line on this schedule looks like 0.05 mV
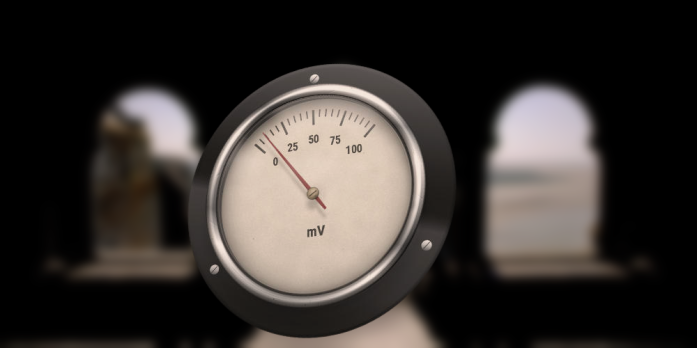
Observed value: 10 mV
